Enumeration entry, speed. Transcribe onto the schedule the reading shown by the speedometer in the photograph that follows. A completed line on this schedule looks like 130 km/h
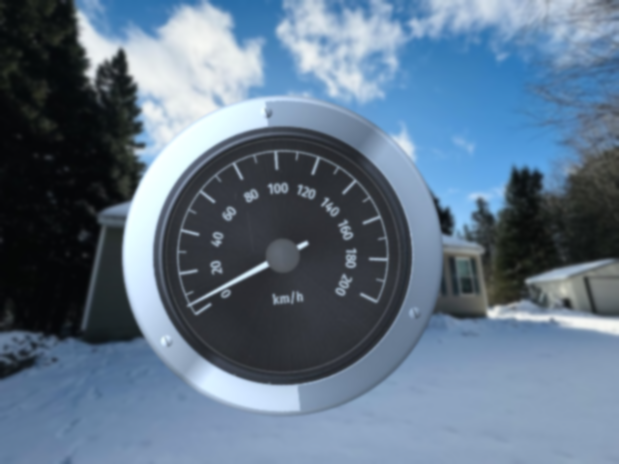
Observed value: 5 km/h
